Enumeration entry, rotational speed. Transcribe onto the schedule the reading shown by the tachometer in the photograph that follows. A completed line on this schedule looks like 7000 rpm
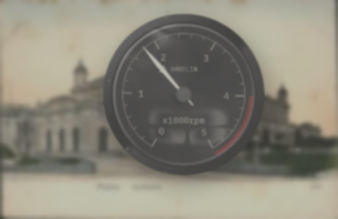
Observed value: 1800 rpm
